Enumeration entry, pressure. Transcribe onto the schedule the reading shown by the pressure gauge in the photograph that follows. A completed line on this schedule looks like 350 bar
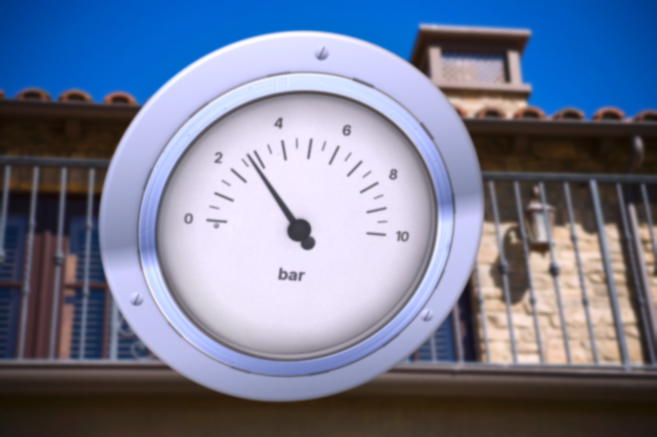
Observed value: 2.75 bar
